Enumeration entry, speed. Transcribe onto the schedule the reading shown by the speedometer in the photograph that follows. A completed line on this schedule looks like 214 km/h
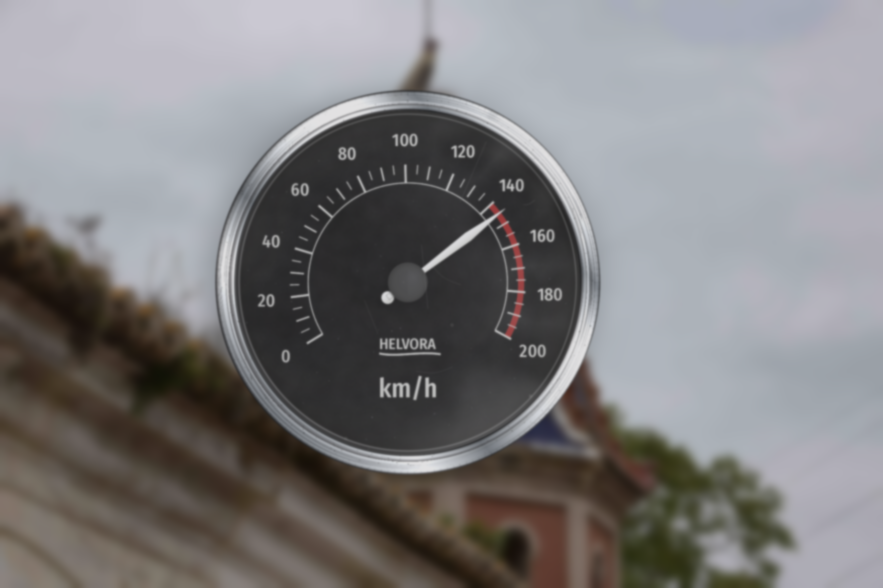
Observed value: 145 km/h
